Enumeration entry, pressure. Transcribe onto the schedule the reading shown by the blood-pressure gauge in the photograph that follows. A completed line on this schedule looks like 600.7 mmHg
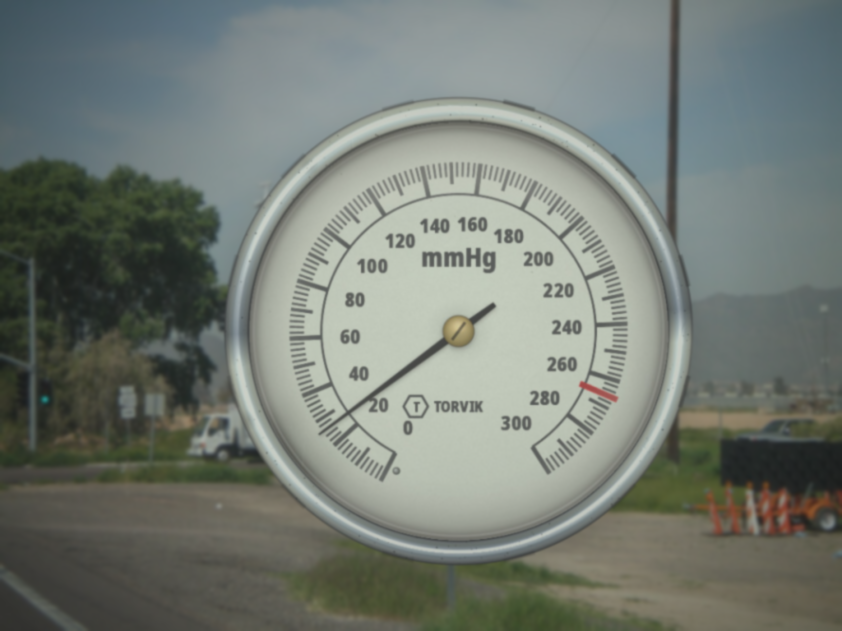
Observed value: 26 mmHg
